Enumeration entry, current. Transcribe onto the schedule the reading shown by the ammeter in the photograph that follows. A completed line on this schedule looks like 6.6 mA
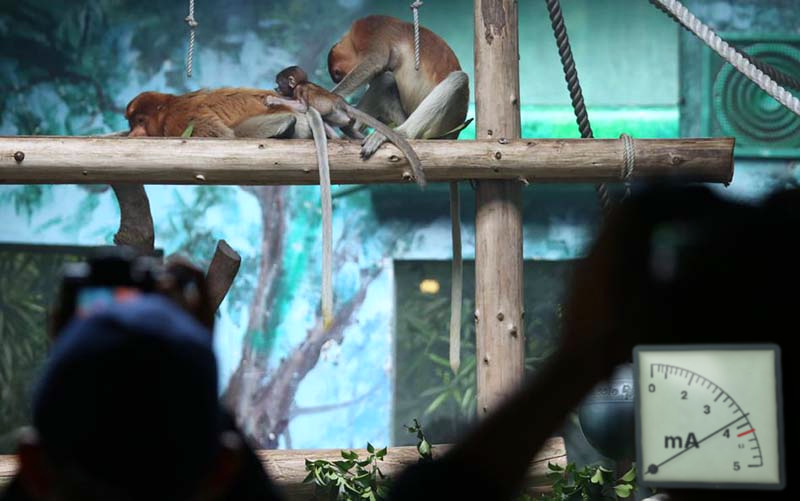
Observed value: 3.8 mA
